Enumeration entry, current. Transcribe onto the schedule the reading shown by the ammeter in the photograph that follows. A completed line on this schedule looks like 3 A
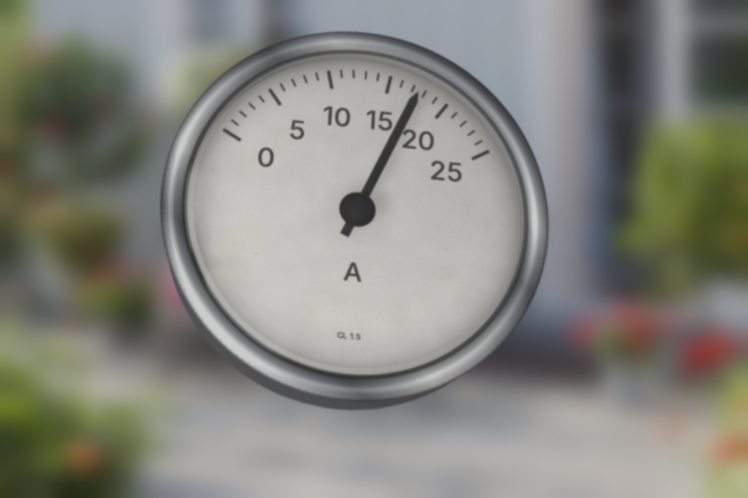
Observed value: 17.5 A
